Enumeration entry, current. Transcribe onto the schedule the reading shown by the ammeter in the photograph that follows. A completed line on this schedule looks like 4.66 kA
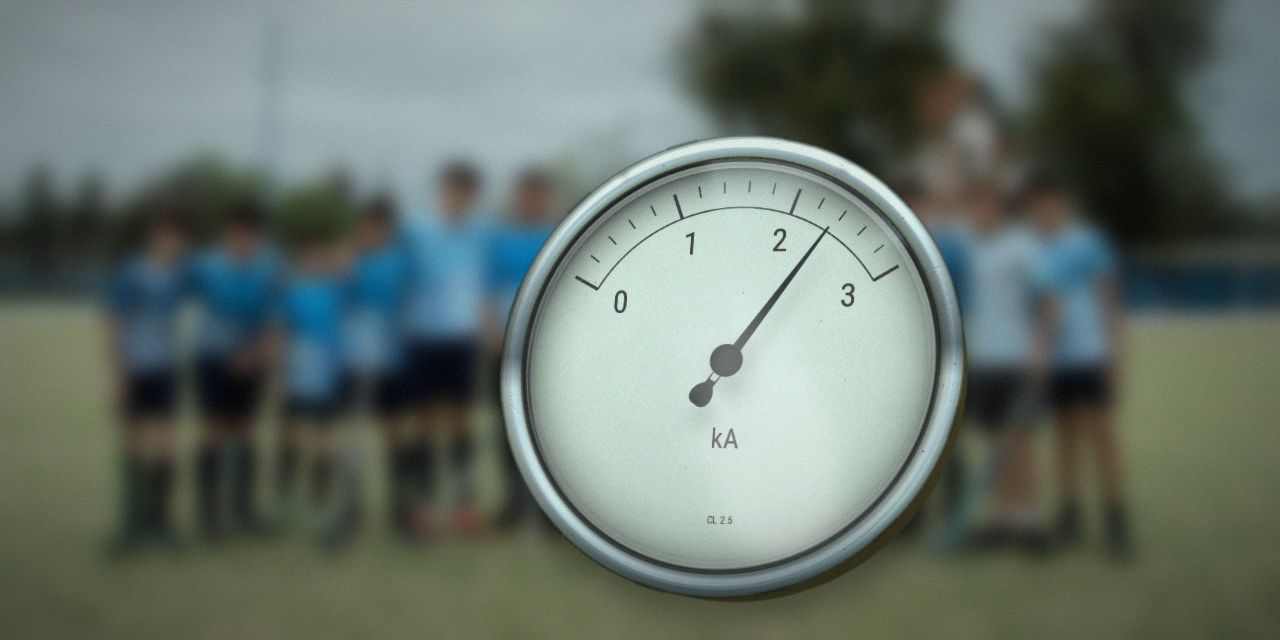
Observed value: 2.4 kA
